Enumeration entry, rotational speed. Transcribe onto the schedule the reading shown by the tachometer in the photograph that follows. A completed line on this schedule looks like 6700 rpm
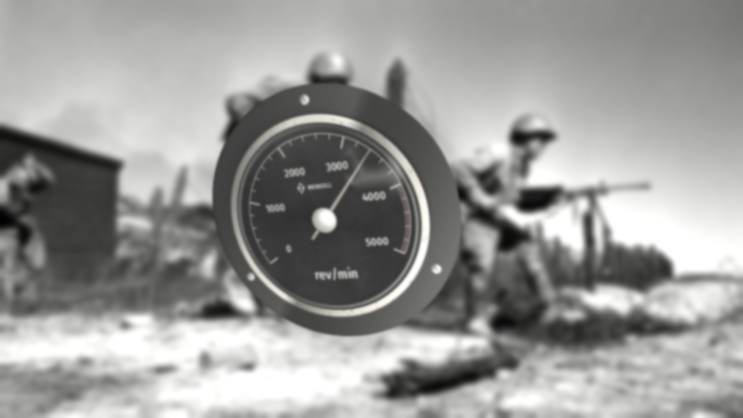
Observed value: 3400 rpm
